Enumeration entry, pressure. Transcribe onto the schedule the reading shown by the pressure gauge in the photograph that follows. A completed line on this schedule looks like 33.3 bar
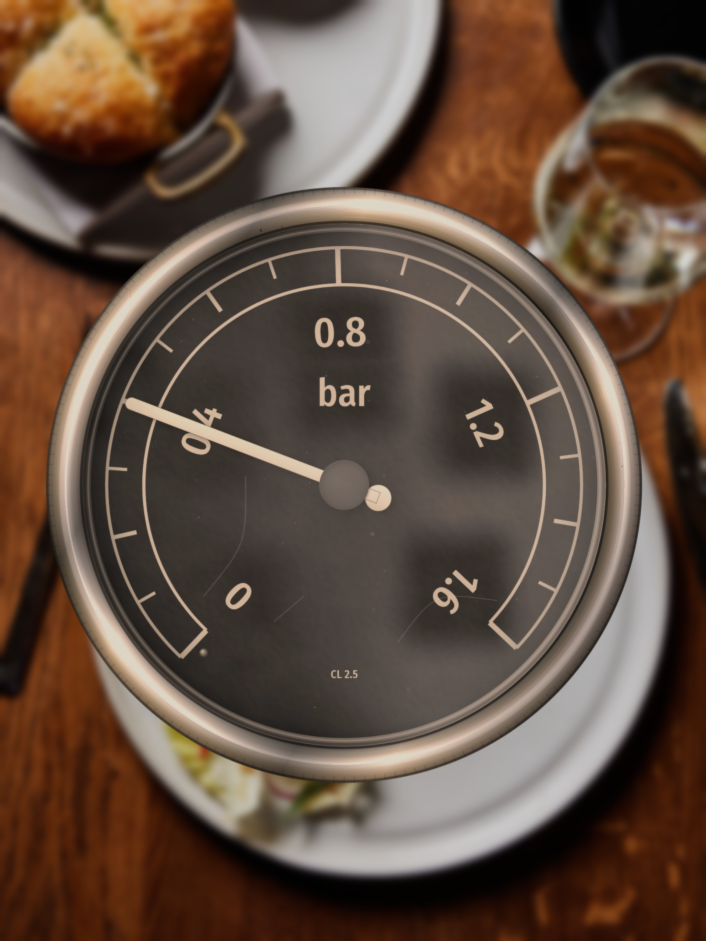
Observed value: 0.4 bar
